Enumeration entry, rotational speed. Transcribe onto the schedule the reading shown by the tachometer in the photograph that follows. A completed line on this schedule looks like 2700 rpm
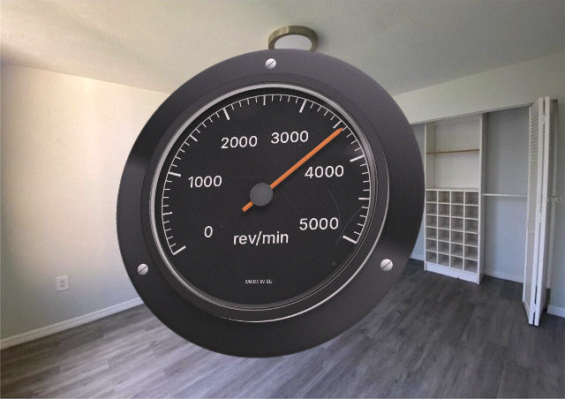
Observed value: 3600 rpm
